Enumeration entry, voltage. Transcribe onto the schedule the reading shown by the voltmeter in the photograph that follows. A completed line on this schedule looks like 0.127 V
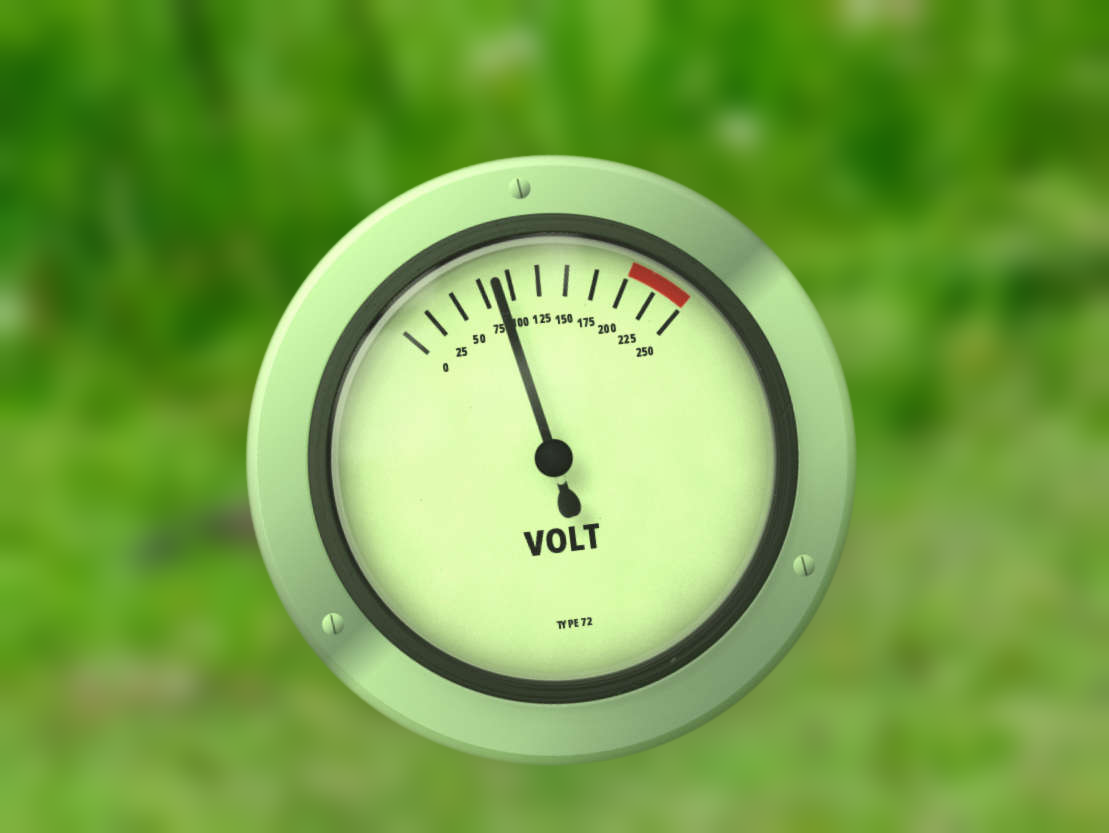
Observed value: 87.5 V
